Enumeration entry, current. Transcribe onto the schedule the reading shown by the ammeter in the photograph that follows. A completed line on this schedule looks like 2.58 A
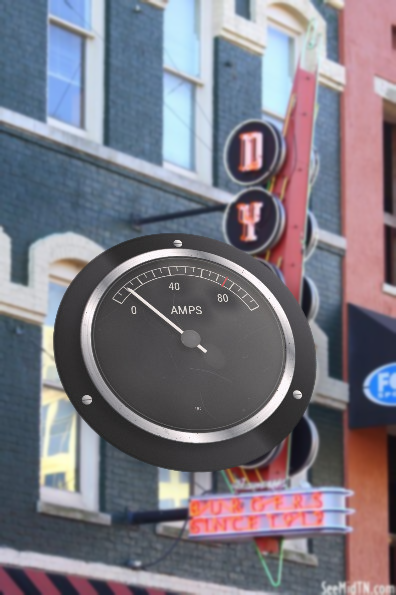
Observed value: 10 A
